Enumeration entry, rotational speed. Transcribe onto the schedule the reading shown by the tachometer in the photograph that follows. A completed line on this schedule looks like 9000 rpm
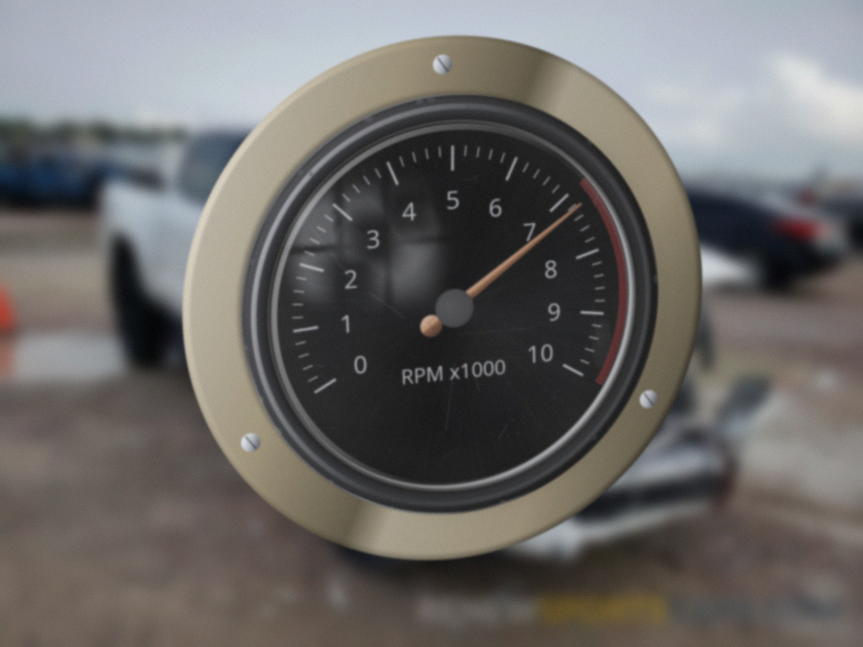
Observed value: 7200 rpm
